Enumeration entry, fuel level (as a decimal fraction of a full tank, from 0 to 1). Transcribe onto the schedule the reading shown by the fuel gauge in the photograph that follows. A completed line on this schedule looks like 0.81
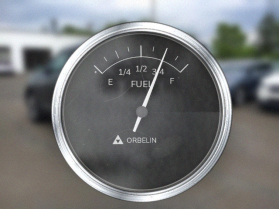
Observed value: 0.75
